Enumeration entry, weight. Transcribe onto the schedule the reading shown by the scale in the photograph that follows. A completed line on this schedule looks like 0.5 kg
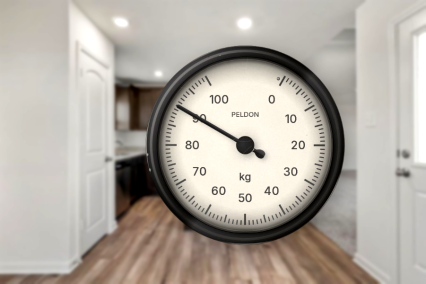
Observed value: 90 kg
